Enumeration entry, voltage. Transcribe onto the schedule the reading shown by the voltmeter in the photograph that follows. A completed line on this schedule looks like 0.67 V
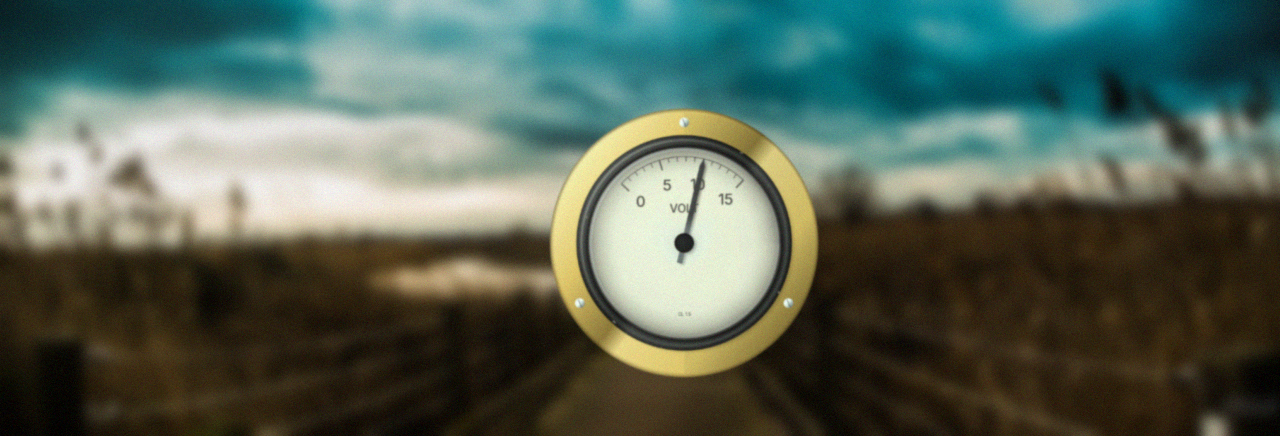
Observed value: 10 V
